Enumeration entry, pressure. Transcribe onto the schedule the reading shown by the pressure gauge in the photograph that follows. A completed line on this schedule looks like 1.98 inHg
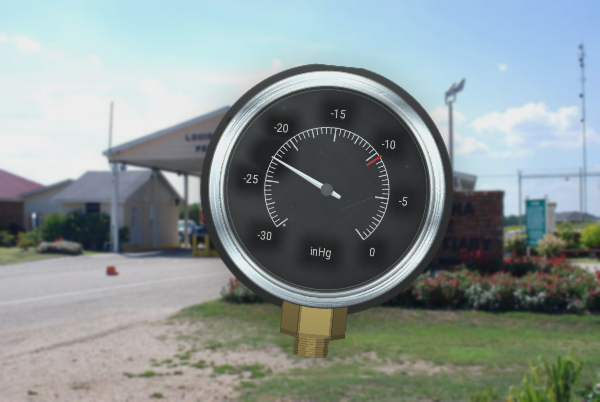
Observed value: -22.5 inHg
